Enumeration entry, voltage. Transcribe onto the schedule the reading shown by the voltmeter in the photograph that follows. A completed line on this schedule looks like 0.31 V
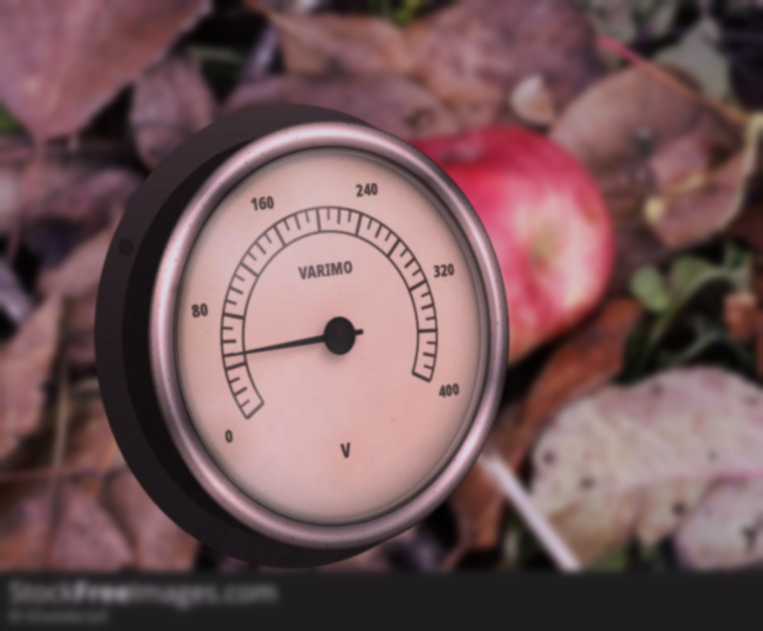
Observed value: 50 V
